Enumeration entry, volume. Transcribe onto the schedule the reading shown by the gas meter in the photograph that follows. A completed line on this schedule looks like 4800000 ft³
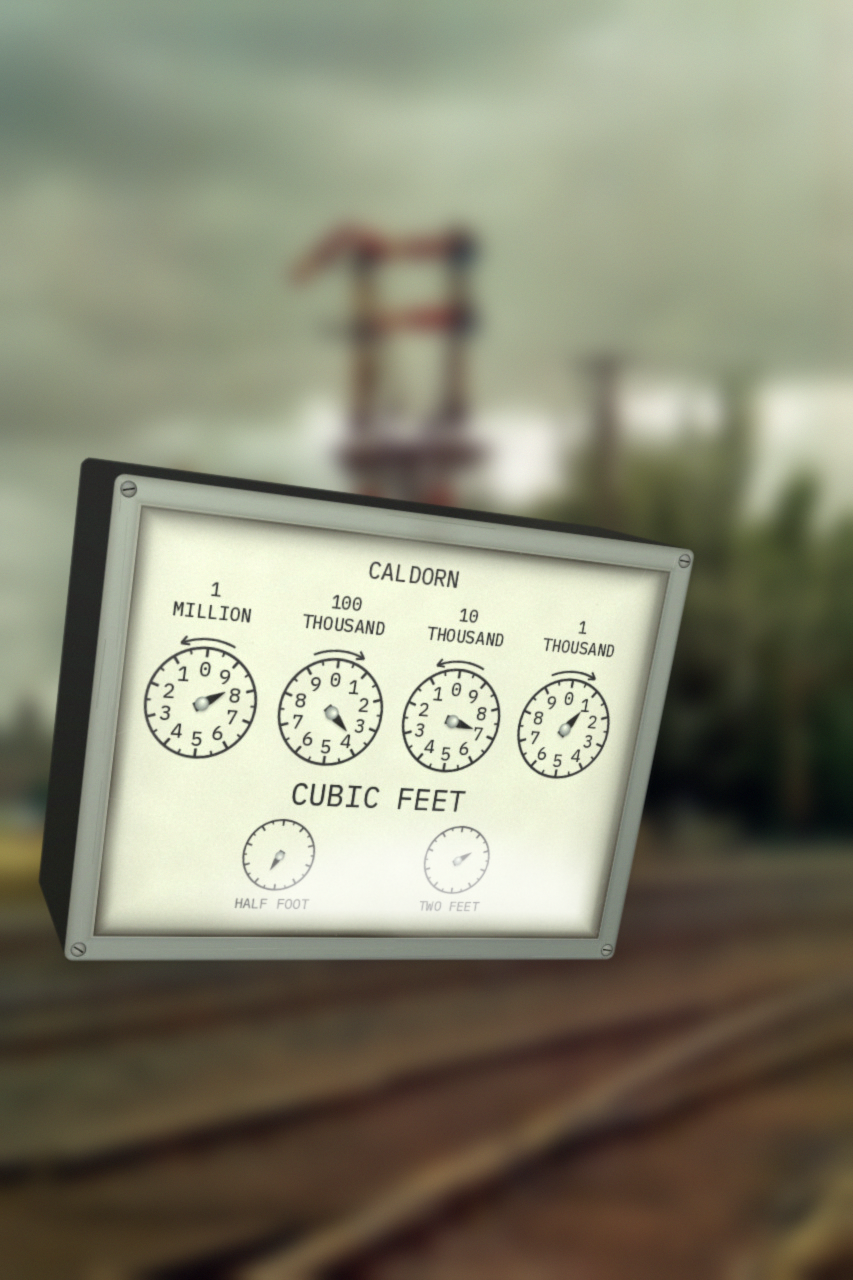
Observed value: 837100 ft³
